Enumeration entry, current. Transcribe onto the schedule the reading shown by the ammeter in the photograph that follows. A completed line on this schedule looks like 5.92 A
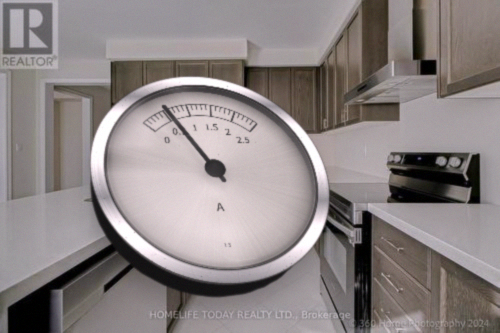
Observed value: 0.5 A
